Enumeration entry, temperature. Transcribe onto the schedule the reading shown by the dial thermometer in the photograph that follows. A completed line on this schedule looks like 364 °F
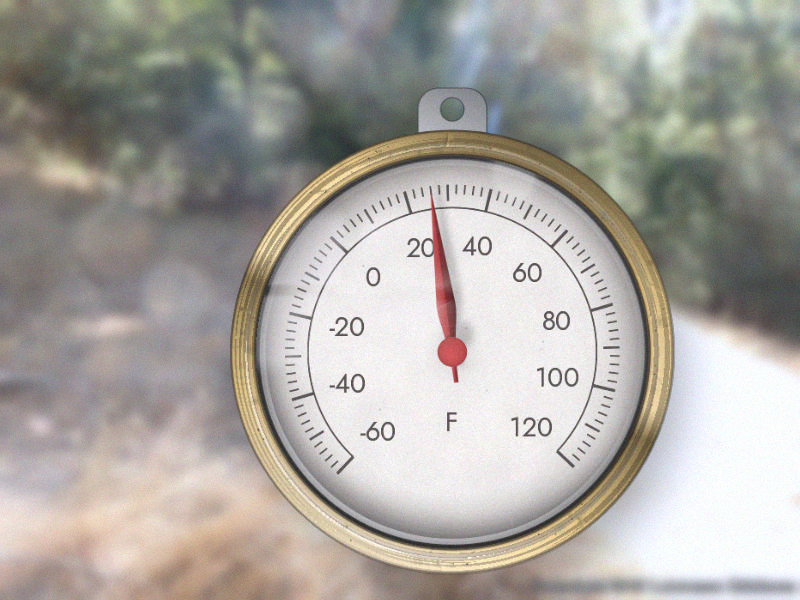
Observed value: 26 °F
